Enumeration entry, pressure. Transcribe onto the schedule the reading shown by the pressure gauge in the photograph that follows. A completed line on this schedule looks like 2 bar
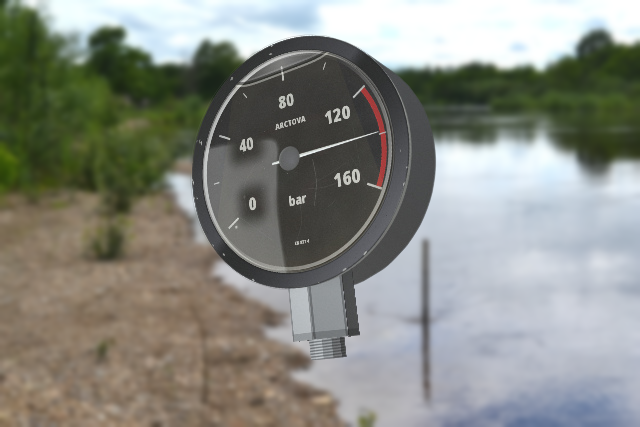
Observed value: 140 bar
